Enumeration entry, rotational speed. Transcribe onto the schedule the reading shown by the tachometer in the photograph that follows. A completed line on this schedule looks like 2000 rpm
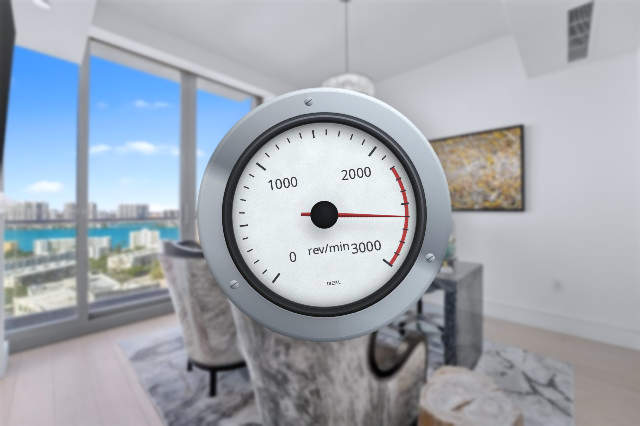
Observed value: 2600 rpm
